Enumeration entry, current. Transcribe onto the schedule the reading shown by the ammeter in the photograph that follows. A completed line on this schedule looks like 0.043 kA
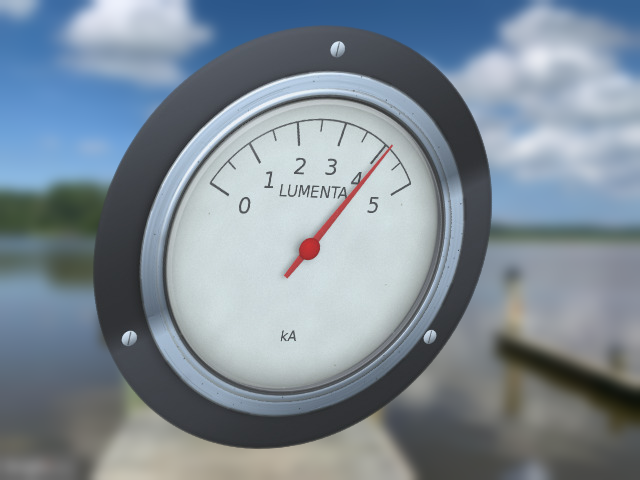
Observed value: 4 kA
